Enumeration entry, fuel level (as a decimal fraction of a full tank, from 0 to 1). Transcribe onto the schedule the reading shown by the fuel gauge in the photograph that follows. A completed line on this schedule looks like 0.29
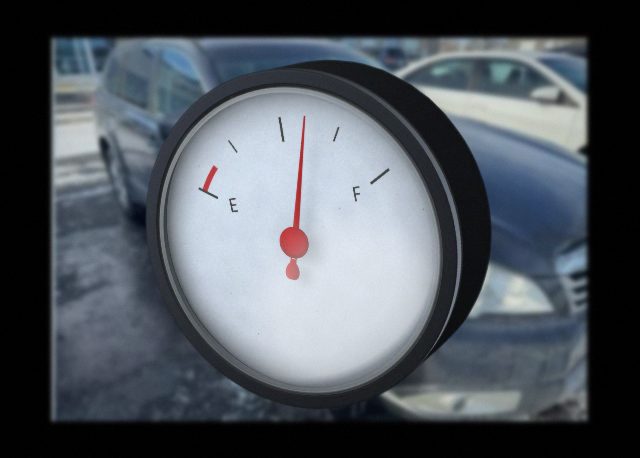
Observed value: 0.625
